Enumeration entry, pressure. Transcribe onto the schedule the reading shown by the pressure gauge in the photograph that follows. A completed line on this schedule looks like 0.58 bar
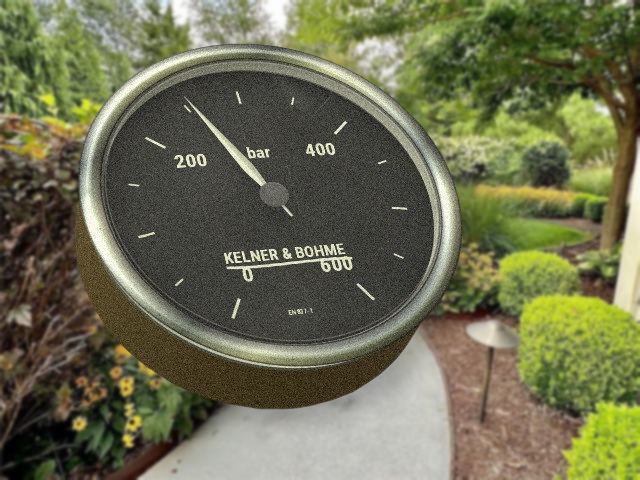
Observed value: 250 bar
